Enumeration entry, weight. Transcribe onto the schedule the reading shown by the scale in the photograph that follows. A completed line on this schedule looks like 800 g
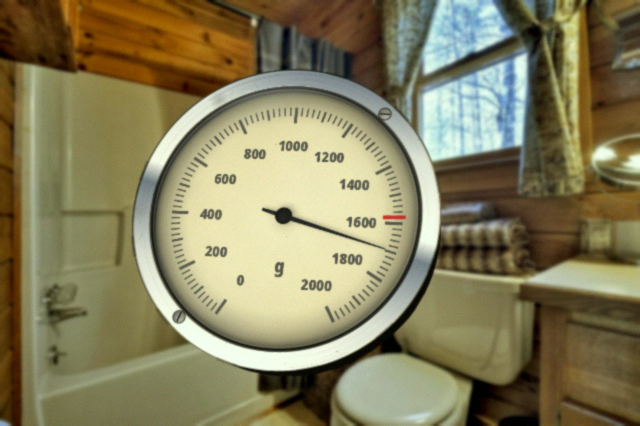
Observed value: 1700 g
